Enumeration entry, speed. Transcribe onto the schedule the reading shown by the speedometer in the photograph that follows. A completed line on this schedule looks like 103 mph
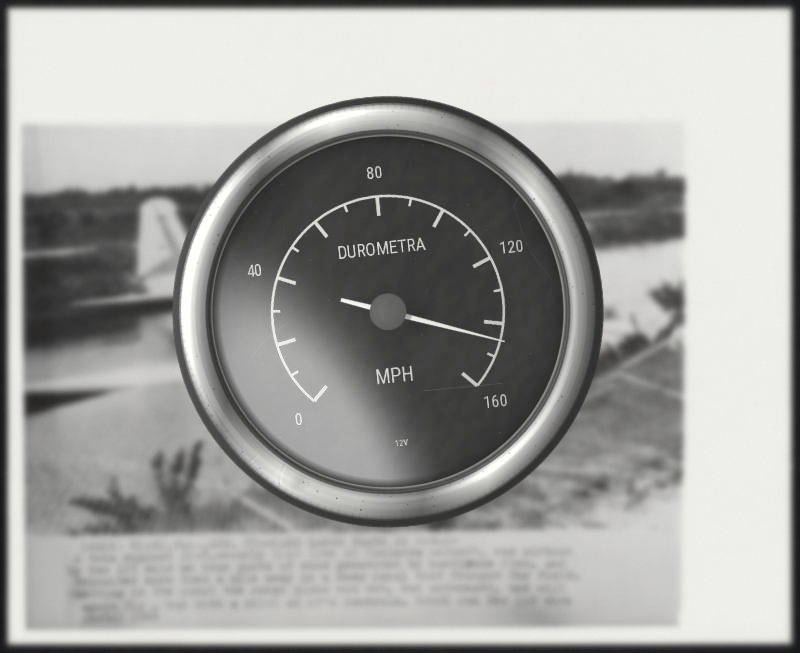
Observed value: 145 mph
